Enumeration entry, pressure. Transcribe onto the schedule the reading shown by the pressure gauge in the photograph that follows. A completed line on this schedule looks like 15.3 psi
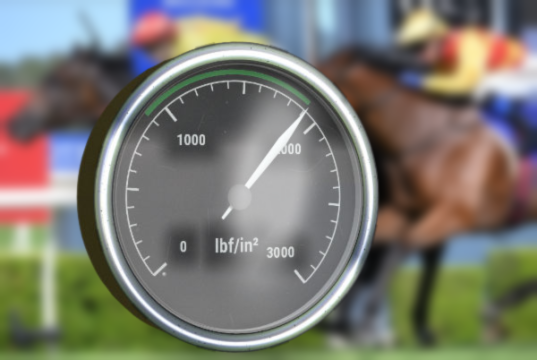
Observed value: 1900 psi
